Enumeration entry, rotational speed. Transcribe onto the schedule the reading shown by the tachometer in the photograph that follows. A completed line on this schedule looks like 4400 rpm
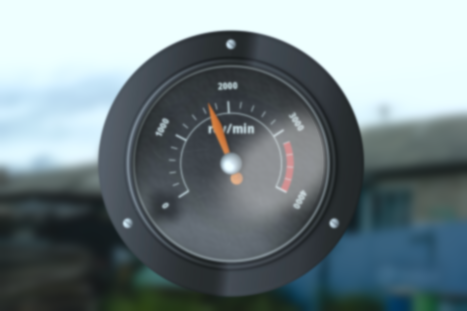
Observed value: 1700 rpm
